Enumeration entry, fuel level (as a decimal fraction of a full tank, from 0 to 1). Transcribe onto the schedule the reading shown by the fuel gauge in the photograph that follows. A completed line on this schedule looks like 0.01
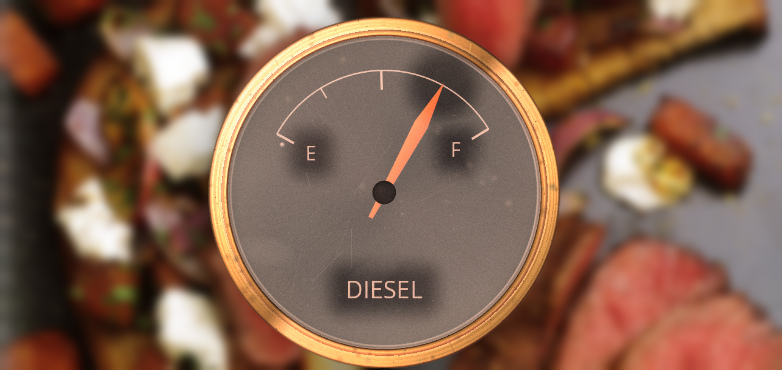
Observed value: 0.75
